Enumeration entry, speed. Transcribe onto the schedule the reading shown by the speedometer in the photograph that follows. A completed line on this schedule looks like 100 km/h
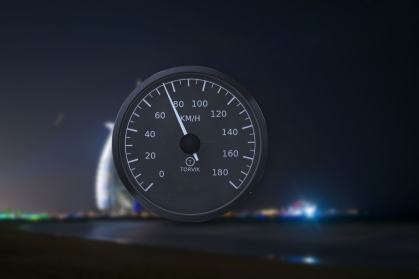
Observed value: 75 km/h
